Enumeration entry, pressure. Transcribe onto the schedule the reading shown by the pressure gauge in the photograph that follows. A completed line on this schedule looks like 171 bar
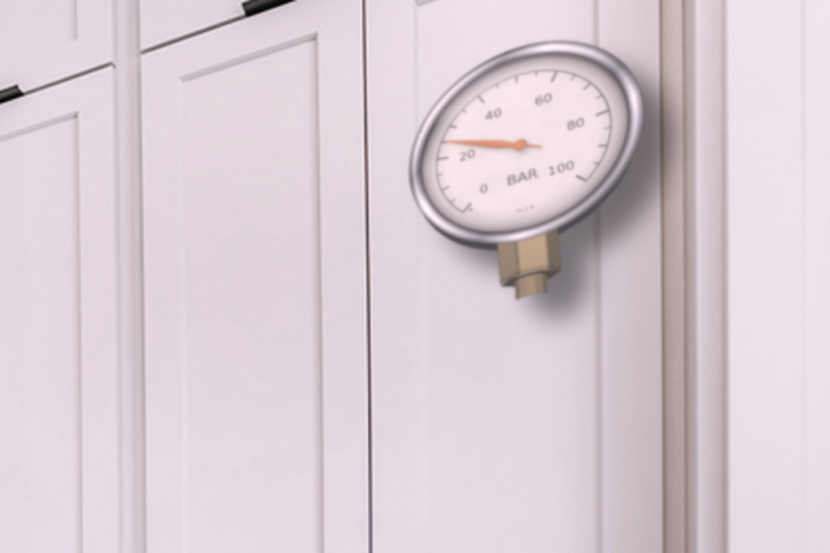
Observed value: 25 bar
